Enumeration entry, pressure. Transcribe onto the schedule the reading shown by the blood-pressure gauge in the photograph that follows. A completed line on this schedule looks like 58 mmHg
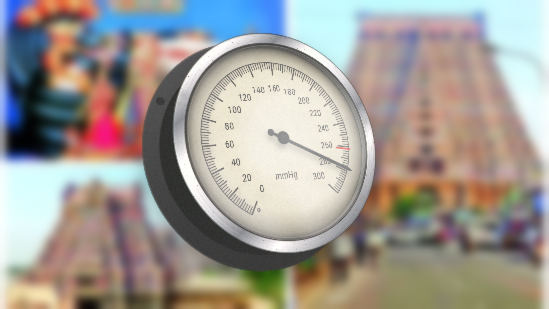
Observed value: 280 mmHg
